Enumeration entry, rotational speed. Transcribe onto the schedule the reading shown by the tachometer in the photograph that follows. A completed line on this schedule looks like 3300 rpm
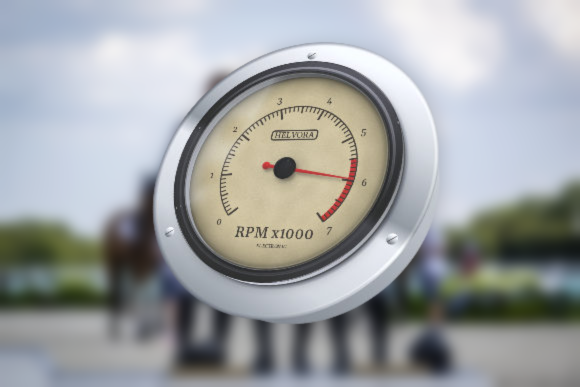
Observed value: 6000 rpm
